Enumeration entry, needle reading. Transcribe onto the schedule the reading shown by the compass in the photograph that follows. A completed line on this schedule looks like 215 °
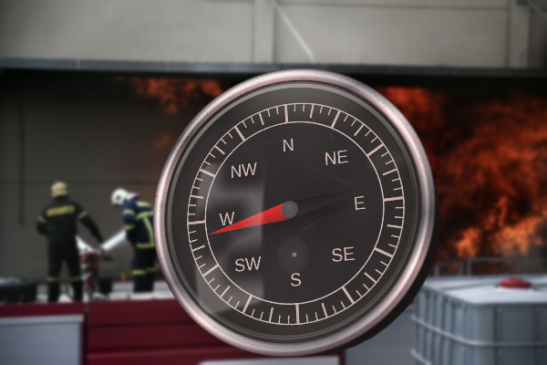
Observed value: 260 °
